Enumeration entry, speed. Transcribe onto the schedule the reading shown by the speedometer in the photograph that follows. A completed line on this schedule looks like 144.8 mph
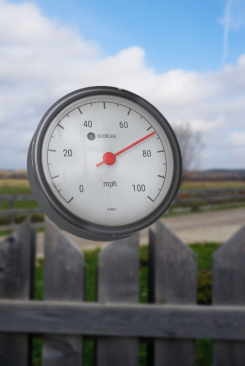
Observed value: 72.5 mph
